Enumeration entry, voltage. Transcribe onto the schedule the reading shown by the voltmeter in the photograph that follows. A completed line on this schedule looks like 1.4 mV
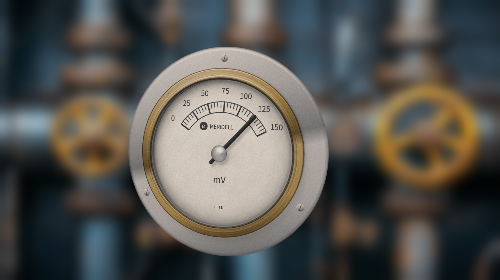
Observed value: 125 mV
